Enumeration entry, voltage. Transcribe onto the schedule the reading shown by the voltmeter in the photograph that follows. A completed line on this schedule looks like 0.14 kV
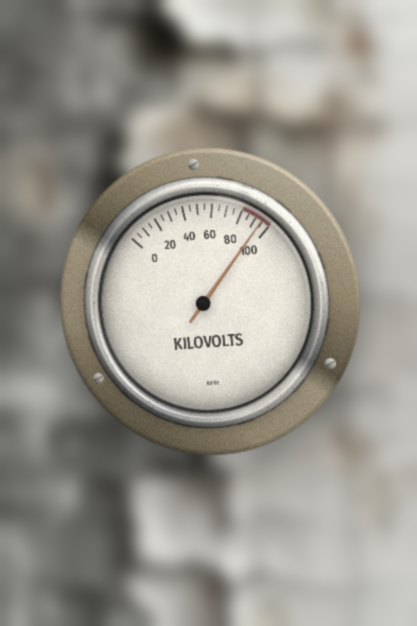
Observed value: 95 kV
